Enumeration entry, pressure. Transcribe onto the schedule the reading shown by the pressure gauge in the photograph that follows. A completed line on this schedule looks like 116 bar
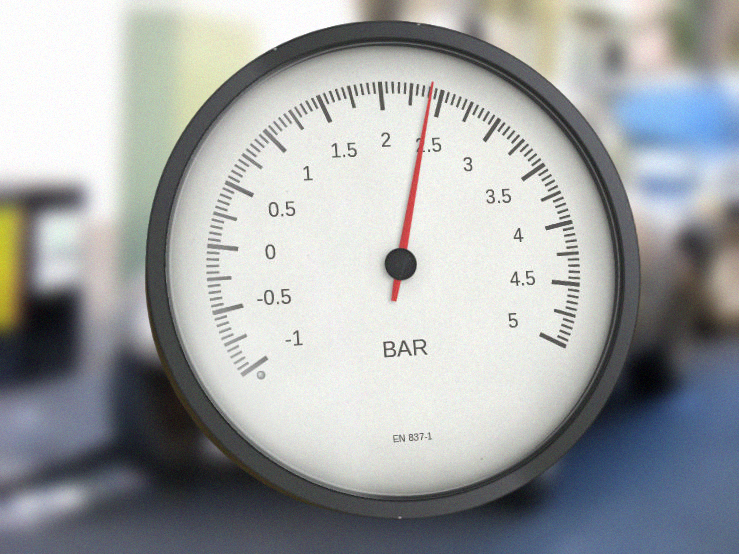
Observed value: 2.4 bar
